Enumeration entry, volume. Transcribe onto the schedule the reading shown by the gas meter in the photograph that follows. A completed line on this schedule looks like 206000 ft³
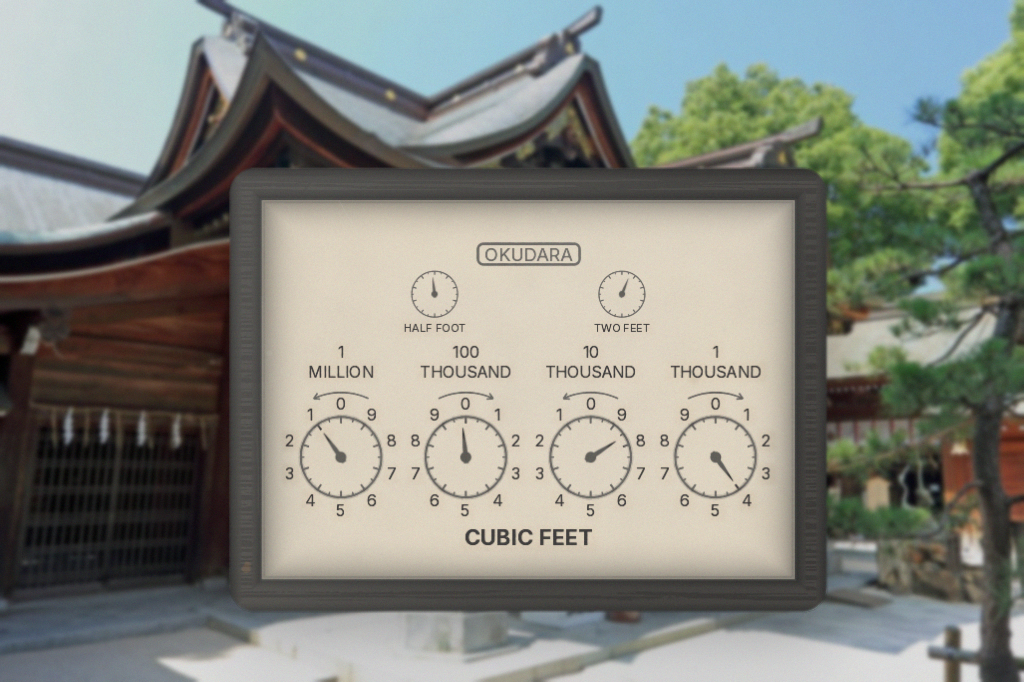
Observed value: 98400 ft³
